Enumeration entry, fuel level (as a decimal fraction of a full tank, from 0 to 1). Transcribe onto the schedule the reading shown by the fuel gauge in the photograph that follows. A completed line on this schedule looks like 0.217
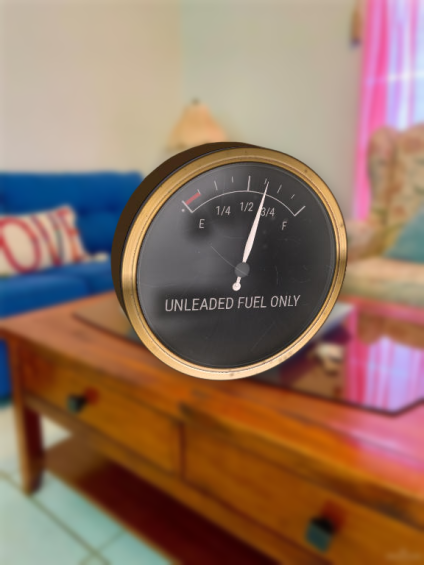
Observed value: 0.625
